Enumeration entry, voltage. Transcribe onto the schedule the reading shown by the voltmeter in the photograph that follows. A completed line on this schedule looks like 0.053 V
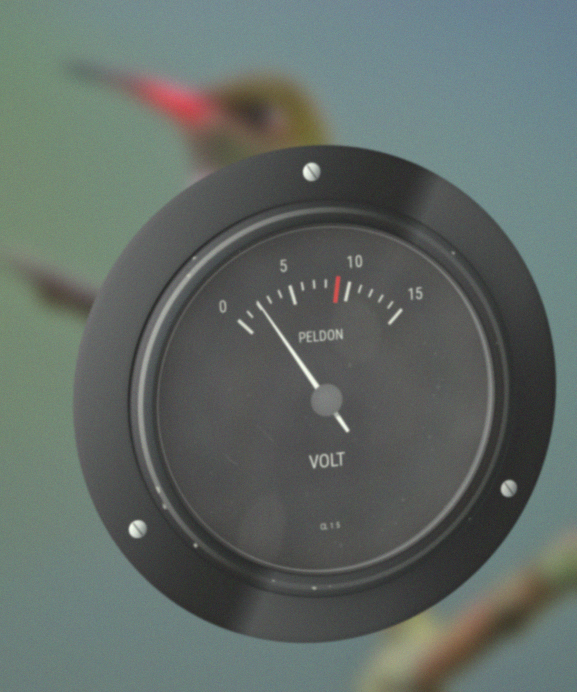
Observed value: 2 V
